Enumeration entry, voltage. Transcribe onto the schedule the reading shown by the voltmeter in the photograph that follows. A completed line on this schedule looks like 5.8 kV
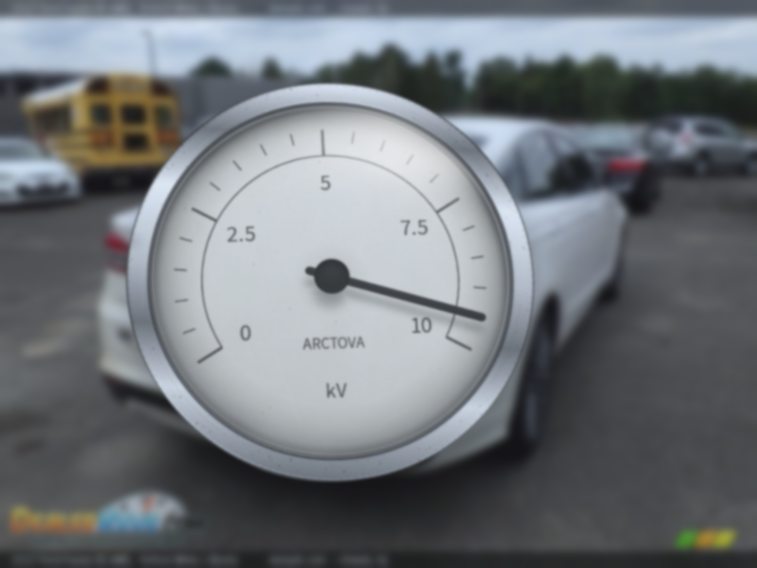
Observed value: 9.5 kV
